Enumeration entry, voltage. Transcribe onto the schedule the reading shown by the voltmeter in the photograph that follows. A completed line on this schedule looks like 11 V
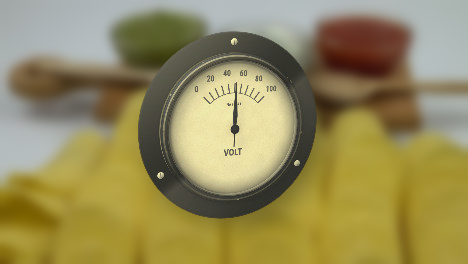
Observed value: 50 V
